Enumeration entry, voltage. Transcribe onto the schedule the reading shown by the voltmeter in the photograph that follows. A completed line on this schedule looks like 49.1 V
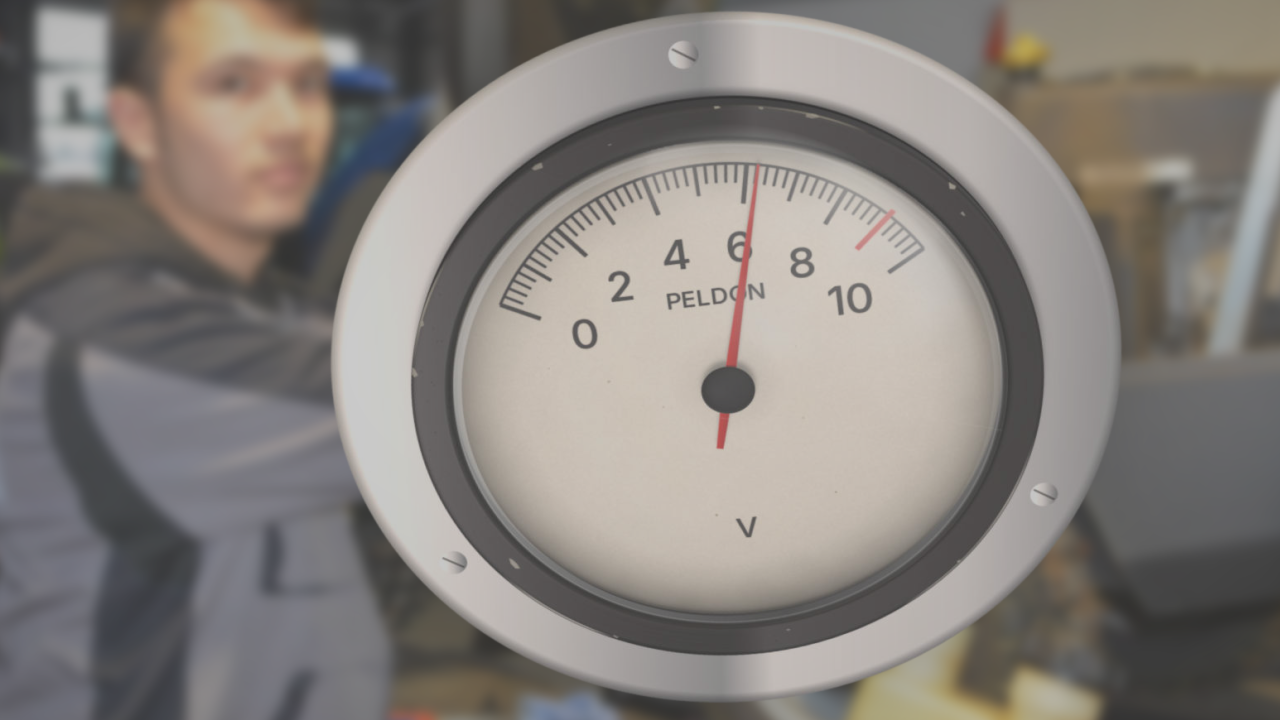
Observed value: 6.2 V
